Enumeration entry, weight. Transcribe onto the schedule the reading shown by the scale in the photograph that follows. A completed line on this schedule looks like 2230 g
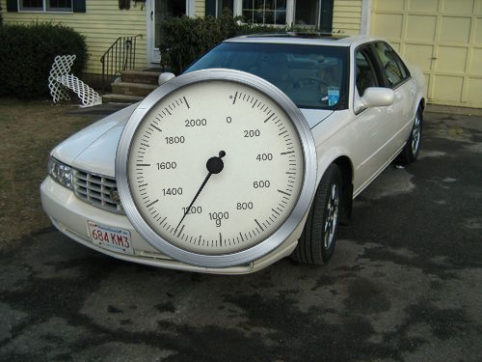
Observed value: 1220 g
